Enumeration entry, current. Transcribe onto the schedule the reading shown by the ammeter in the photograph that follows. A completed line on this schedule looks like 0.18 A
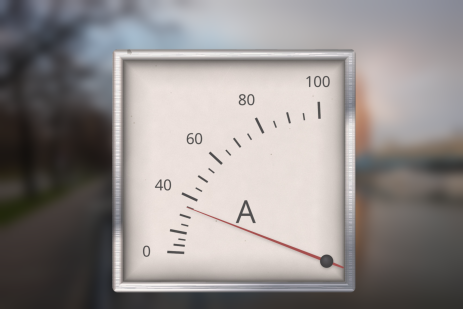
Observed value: 35 A
